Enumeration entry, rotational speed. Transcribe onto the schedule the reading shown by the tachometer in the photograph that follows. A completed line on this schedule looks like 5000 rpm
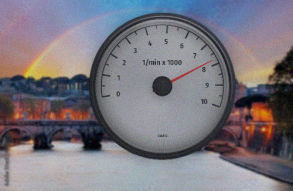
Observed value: 7750 rpm
